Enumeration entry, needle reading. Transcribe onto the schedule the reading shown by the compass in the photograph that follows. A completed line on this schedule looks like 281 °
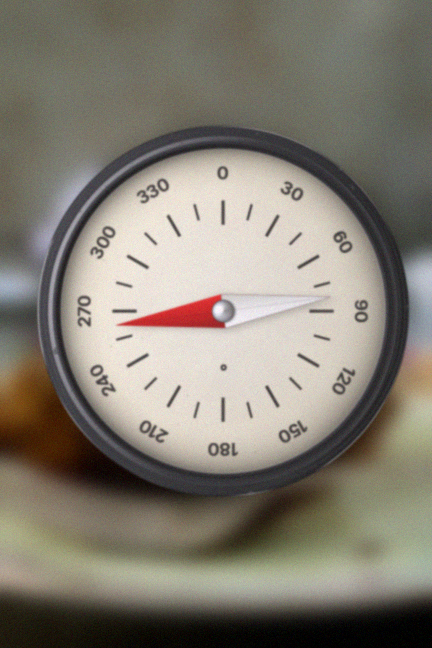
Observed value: 262.5 °
